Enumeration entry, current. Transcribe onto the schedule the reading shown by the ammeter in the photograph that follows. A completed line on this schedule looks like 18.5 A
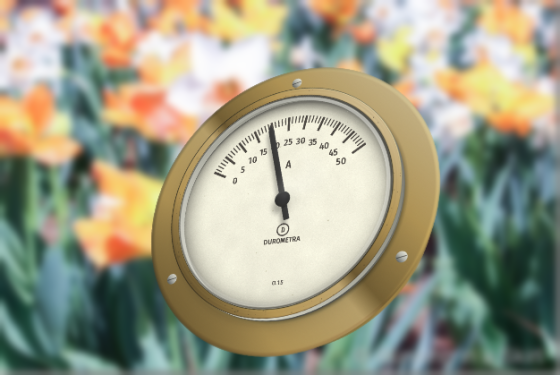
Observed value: 20 A
